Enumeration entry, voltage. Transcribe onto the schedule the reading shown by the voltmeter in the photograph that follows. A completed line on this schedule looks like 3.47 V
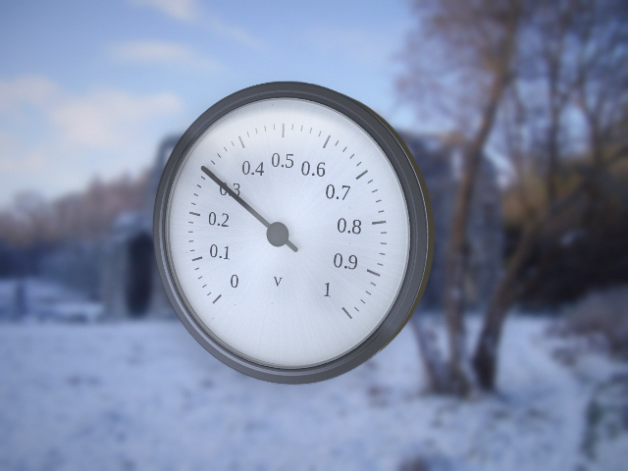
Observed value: 0.3 V
